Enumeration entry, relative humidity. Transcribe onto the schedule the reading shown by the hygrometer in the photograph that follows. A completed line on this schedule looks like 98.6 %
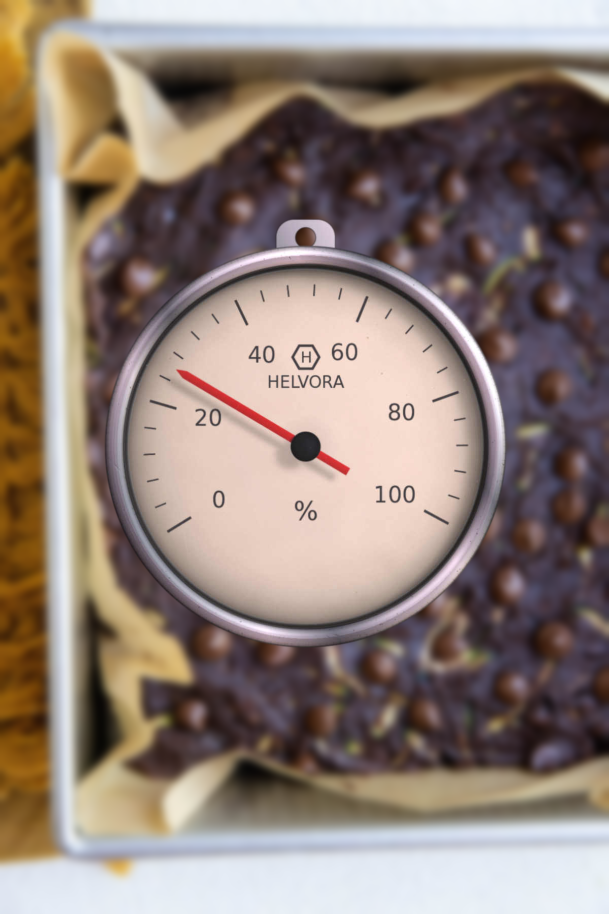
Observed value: 26 %
